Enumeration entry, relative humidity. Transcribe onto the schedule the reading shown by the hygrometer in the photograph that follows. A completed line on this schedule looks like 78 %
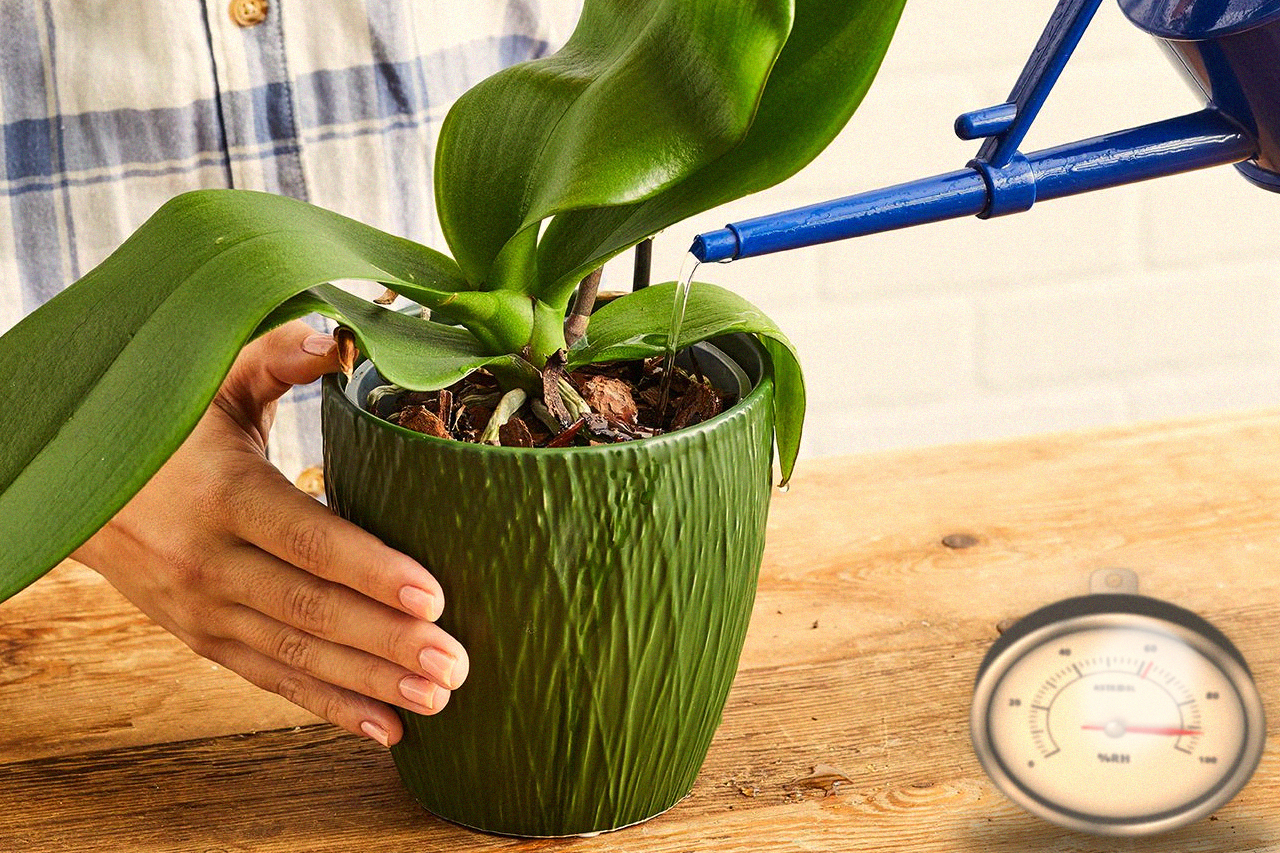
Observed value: 90 %
